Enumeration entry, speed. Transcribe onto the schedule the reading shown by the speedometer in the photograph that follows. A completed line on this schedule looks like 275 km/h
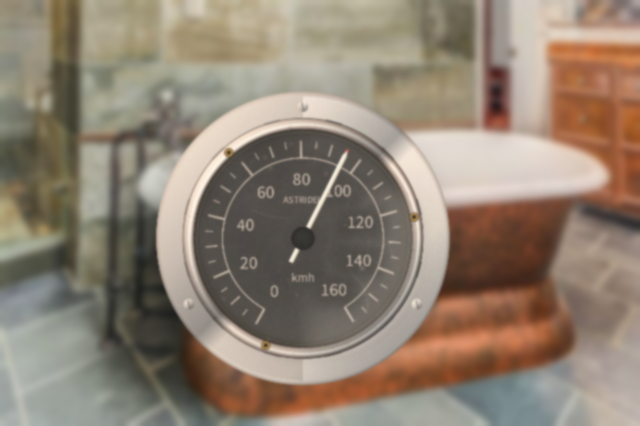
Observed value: 95 km/h
